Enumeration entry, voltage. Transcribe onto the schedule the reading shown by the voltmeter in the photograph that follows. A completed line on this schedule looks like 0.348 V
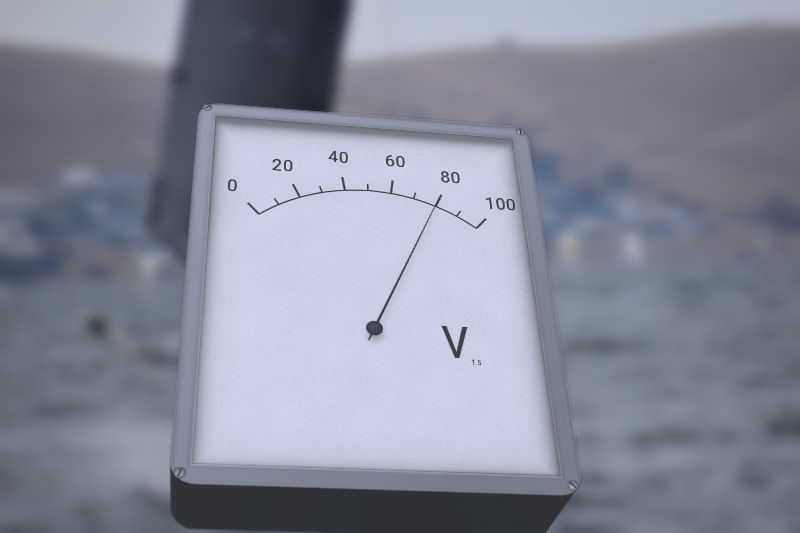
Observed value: 80 V
